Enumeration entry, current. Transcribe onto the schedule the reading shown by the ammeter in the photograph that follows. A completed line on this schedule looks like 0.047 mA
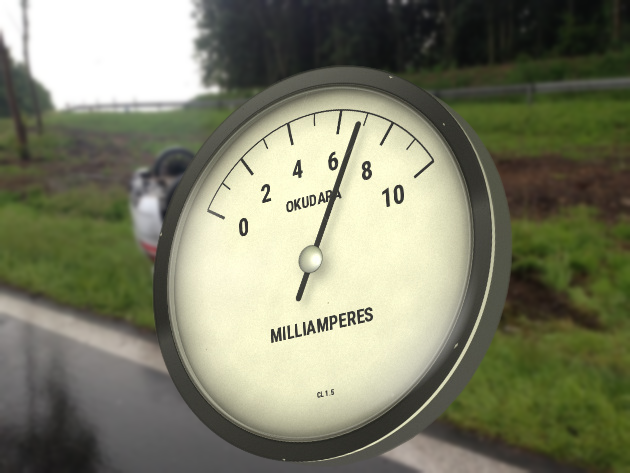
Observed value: 7 mA
